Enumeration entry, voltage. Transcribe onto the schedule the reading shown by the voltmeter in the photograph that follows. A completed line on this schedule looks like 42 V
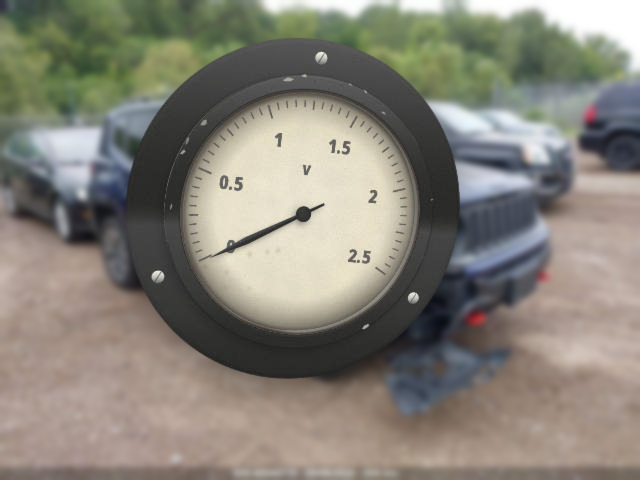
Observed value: 0 V
